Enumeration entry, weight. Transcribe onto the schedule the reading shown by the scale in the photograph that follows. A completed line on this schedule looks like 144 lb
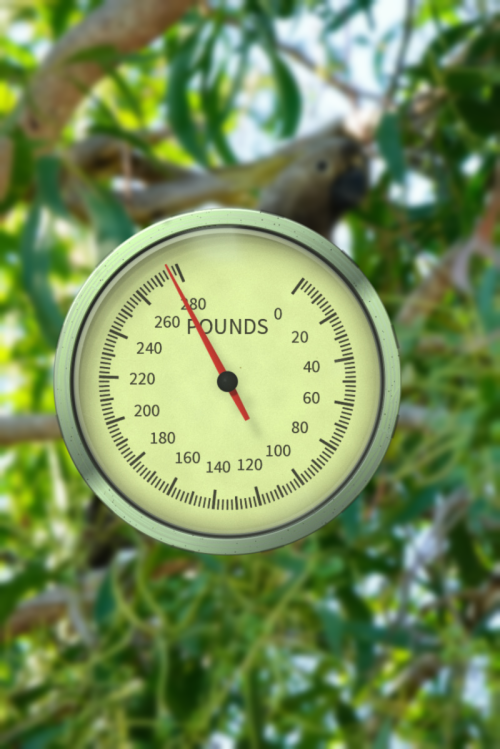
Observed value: 276 lb
